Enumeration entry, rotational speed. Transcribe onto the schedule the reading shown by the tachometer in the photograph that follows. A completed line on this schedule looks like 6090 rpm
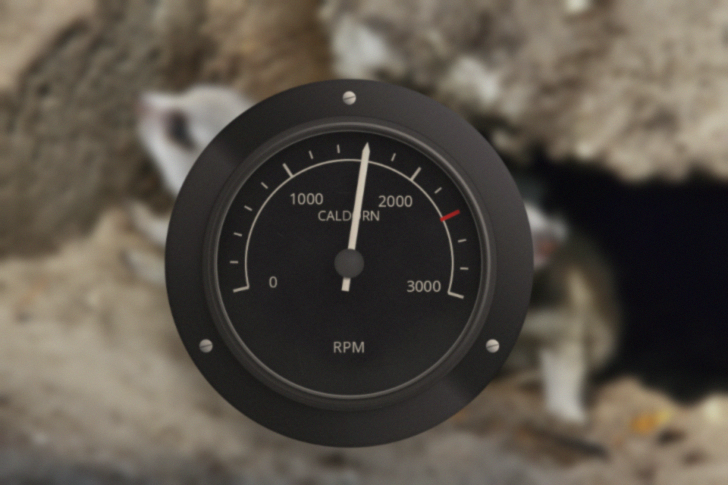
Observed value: 1600 rpm
